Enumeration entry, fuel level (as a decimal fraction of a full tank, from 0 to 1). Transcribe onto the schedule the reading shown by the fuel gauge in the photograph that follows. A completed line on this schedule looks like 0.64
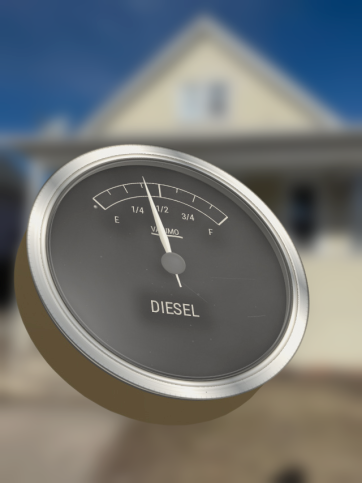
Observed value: 0.375
